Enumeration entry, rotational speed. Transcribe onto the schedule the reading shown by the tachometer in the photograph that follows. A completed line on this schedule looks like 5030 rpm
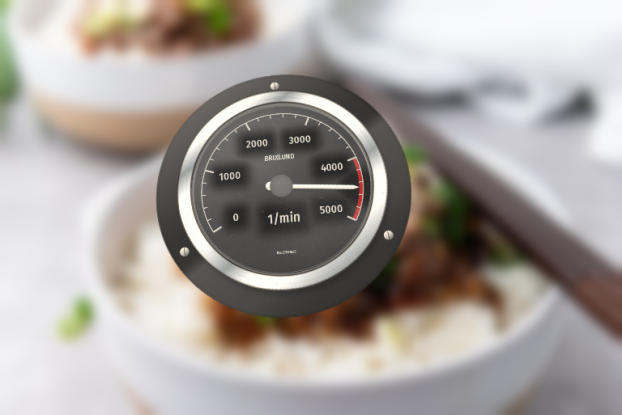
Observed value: 4500 rpm
